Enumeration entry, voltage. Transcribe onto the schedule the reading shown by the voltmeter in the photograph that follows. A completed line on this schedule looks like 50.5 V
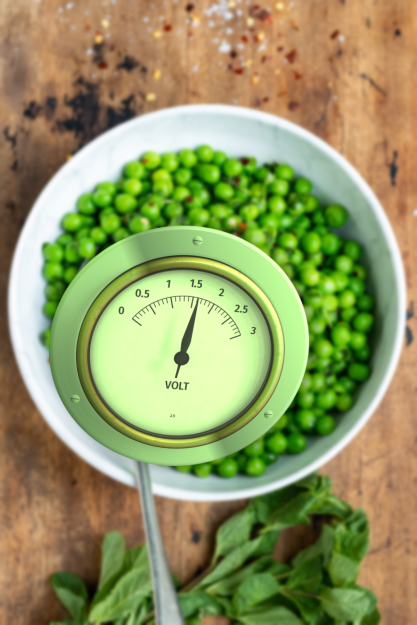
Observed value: 1.6 V
